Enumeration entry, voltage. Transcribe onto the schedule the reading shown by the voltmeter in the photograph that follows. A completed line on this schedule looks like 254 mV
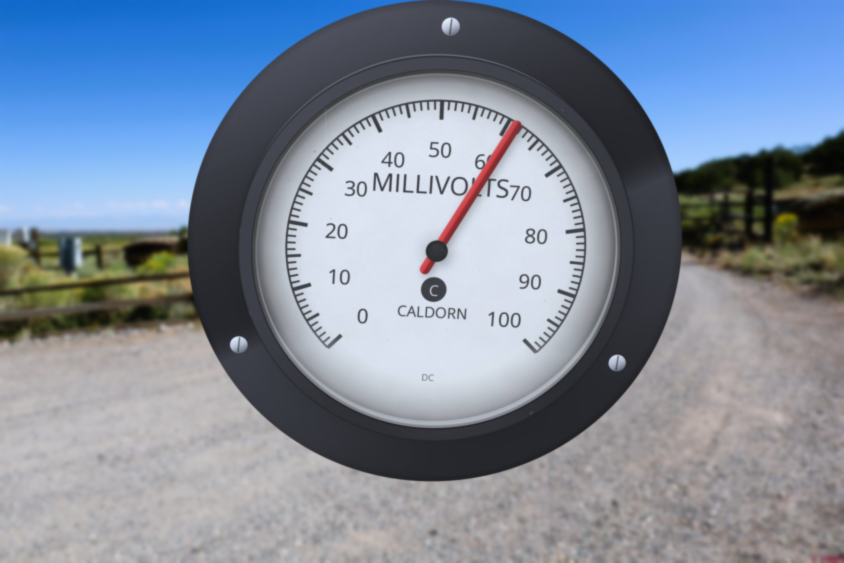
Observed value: 61 mV
